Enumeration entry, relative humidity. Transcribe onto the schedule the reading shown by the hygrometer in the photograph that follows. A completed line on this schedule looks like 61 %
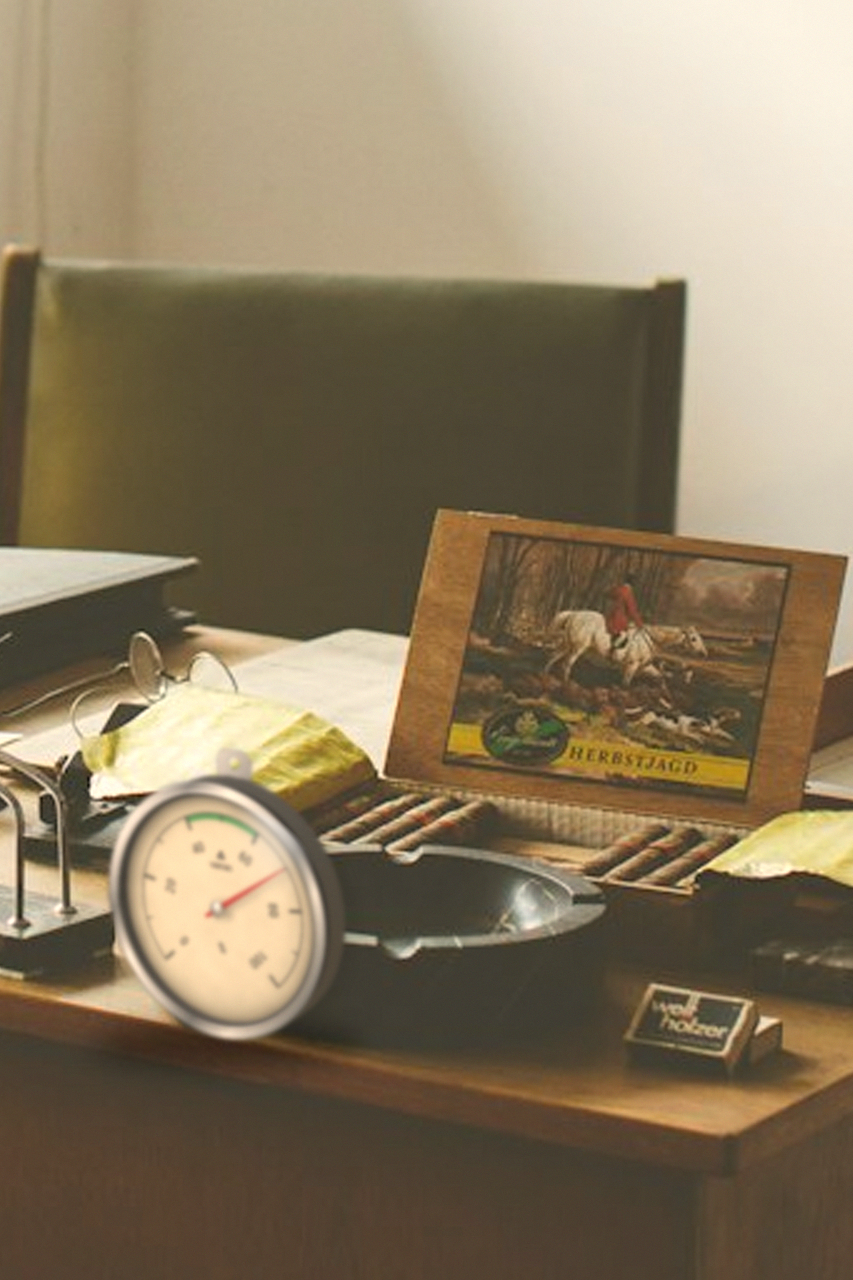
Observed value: 70 %
